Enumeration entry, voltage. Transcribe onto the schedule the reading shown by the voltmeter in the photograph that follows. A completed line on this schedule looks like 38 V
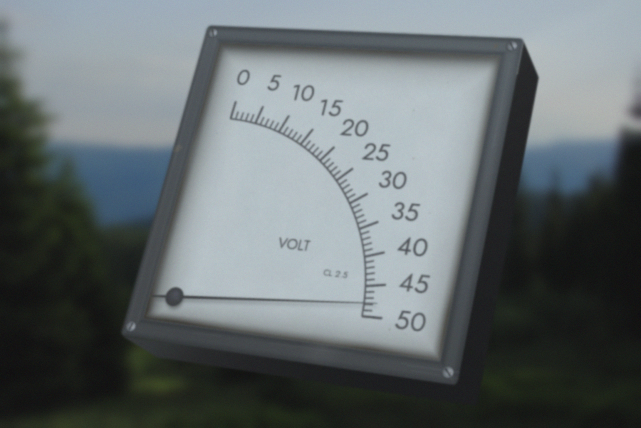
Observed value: 48 V
